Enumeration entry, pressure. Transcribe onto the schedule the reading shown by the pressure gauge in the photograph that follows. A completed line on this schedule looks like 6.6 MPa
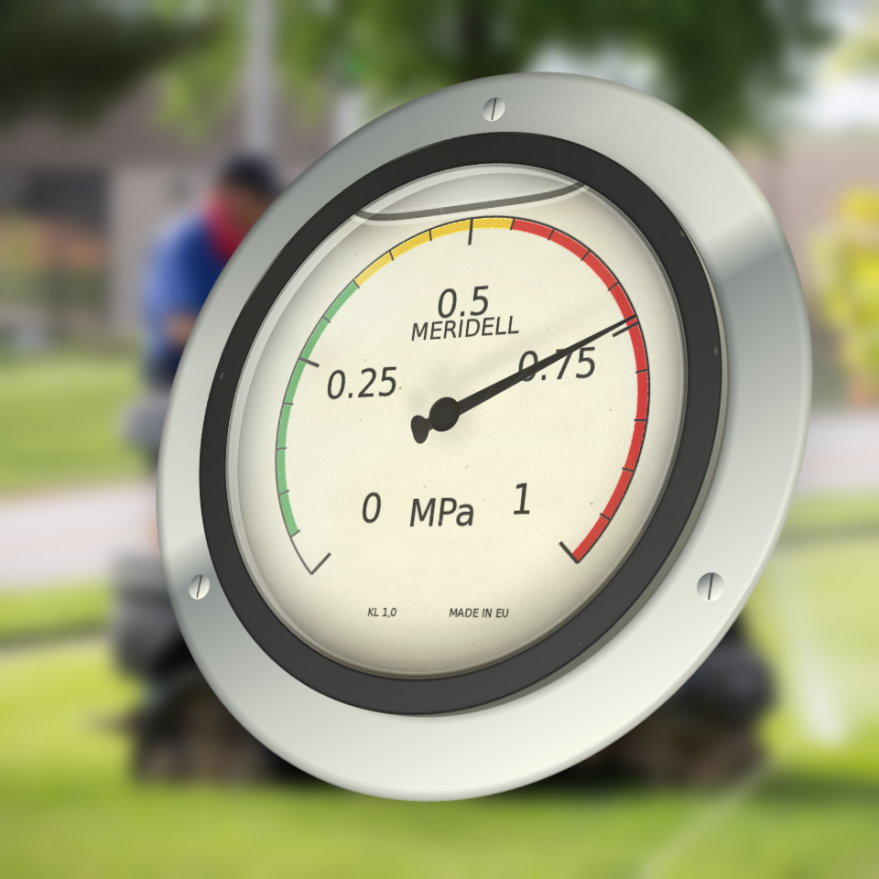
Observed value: 0.75 MPa
